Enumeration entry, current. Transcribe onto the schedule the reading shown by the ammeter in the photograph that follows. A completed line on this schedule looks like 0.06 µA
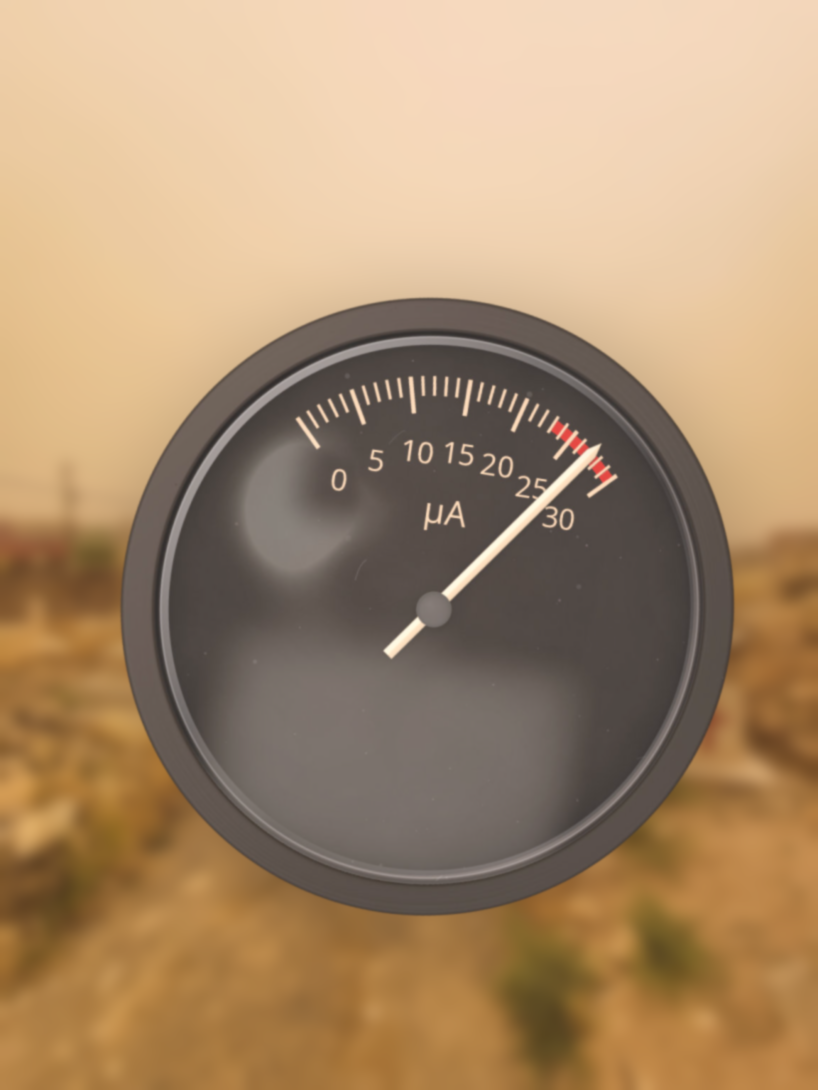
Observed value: 27 µA
